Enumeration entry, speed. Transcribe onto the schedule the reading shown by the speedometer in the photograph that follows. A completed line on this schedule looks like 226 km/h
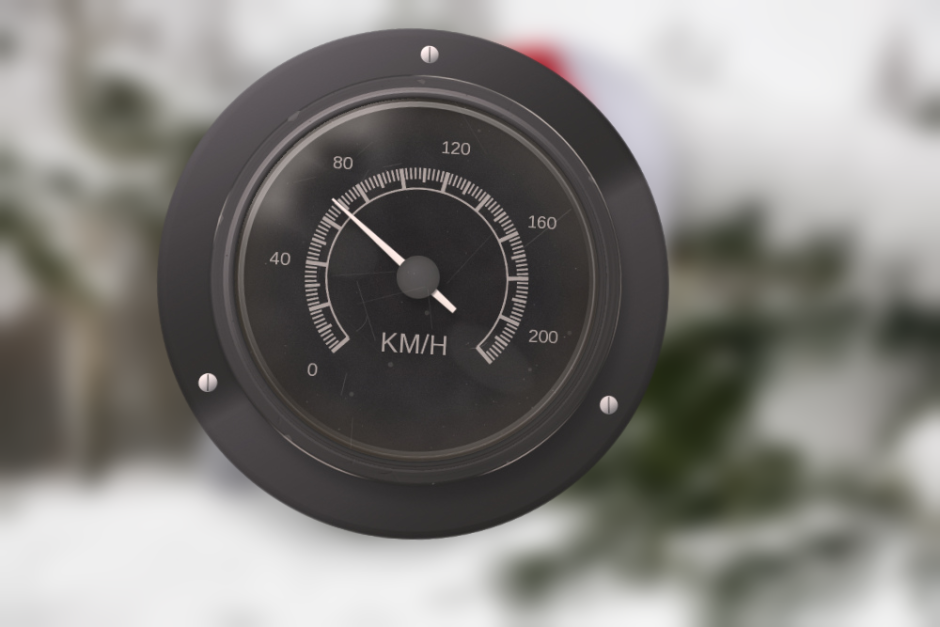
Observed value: 68 km/h
